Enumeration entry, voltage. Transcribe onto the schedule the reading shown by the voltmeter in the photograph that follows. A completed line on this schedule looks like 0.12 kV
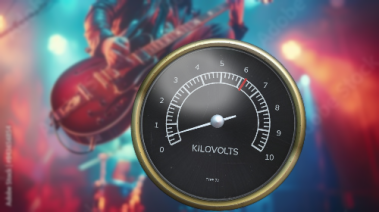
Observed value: 0.4 kV
